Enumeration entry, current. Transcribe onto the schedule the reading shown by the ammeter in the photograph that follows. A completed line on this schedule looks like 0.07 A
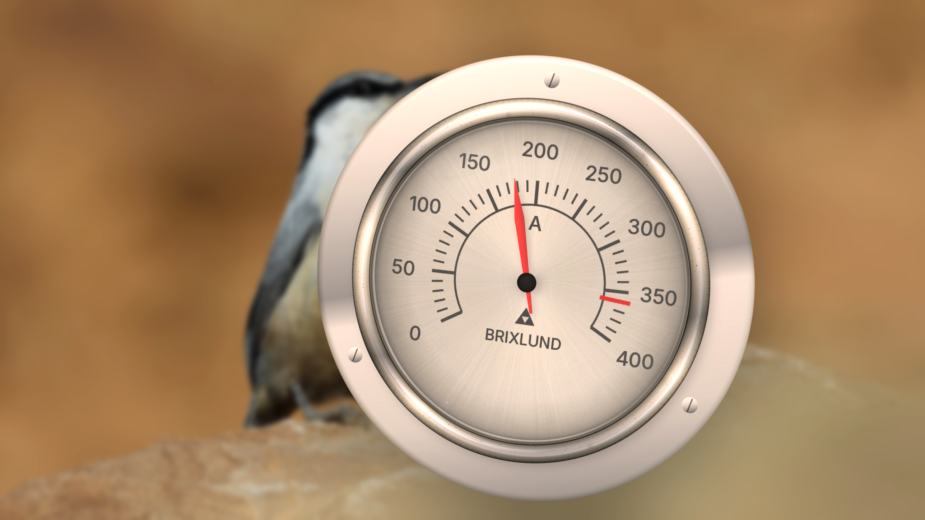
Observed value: 180 A
